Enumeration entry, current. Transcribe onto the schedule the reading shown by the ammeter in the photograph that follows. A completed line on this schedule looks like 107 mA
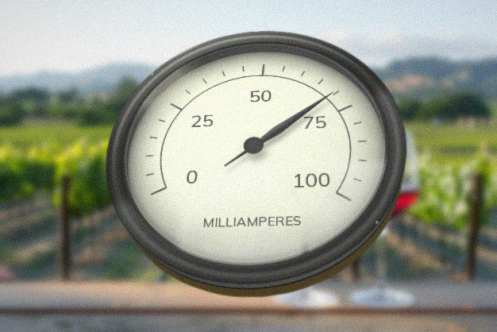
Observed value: 70 mA
